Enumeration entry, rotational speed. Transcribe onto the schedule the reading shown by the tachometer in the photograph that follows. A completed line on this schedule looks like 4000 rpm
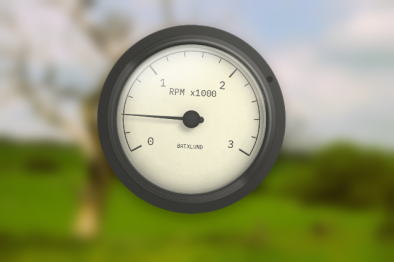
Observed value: 400 rpm
